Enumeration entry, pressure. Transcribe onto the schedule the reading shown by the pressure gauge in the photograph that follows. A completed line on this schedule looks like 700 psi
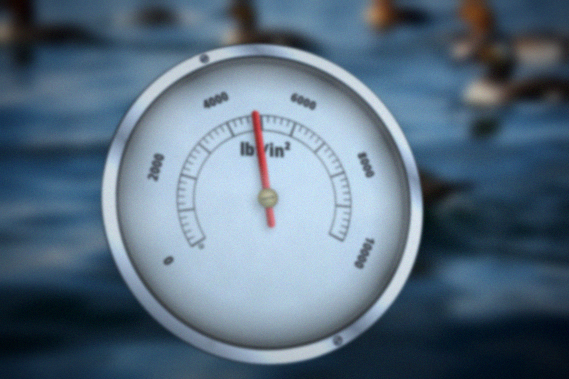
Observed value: 4800 psi
